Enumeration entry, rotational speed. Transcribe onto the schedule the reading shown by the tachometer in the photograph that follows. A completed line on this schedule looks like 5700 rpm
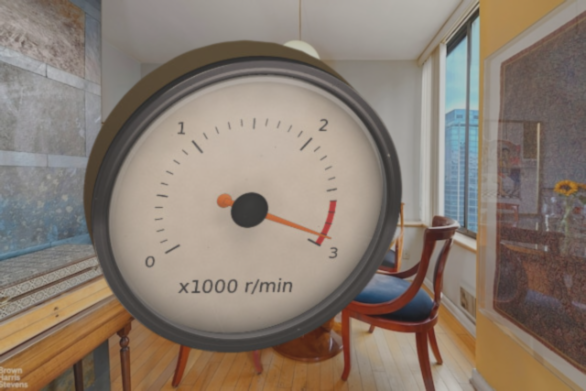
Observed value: 2900 rpm
